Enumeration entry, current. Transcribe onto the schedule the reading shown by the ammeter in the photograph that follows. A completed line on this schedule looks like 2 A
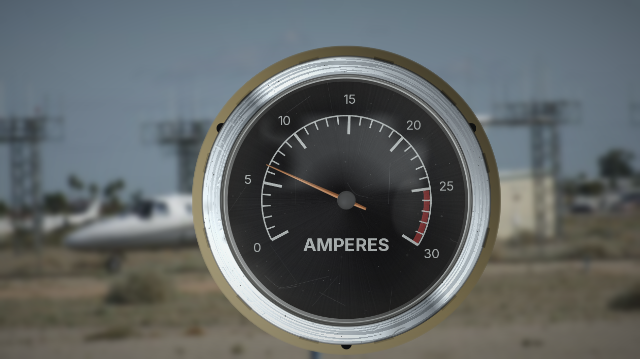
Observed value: 6.5 A
